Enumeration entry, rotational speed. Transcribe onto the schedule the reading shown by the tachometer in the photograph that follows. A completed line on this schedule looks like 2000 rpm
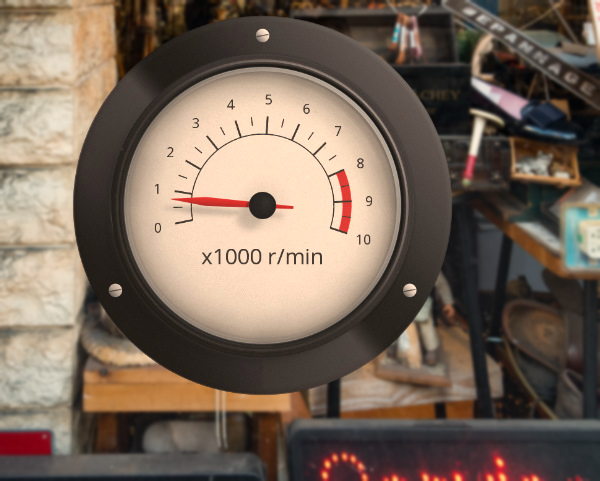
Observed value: 750 rpm
